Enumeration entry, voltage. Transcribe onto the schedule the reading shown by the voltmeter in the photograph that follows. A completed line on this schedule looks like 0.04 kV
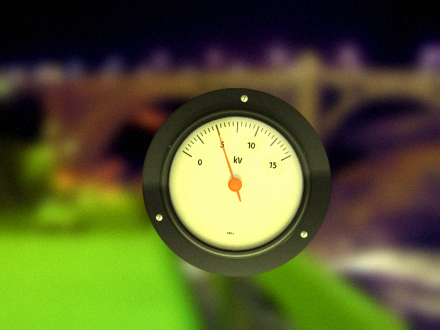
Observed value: 5 kV
